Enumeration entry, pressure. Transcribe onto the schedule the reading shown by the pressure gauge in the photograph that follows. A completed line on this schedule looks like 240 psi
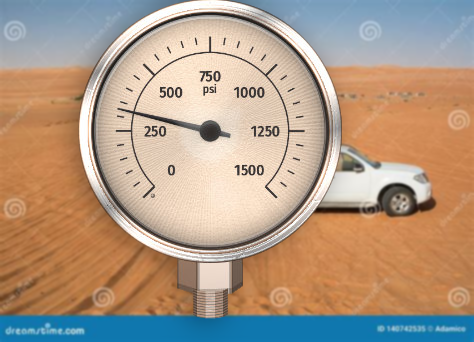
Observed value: 325 psi
